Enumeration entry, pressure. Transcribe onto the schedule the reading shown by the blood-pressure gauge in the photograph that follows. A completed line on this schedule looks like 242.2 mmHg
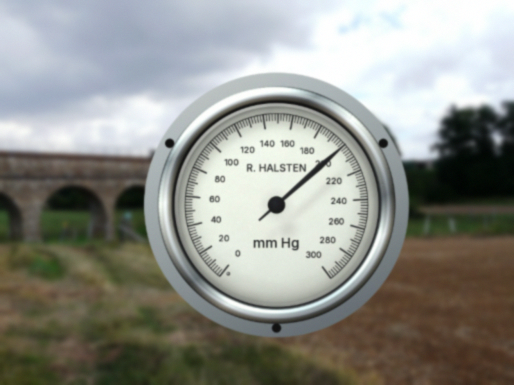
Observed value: 200 mmHg
